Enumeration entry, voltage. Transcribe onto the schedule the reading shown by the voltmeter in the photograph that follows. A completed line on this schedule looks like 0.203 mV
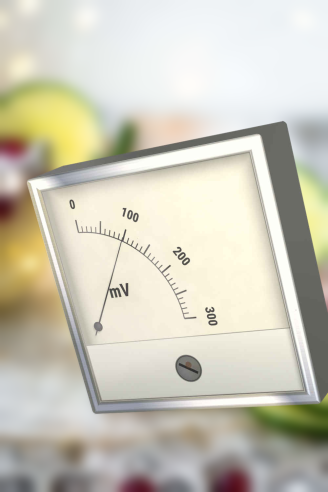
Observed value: 100 mV
